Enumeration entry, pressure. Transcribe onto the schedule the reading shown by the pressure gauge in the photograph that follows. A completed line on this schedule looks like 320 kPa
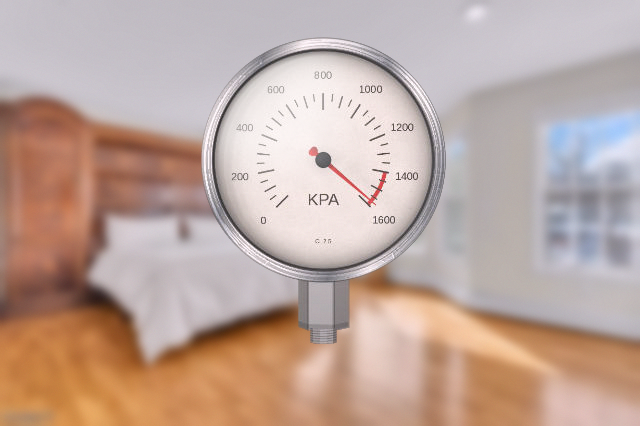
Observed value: 1575 kPa
